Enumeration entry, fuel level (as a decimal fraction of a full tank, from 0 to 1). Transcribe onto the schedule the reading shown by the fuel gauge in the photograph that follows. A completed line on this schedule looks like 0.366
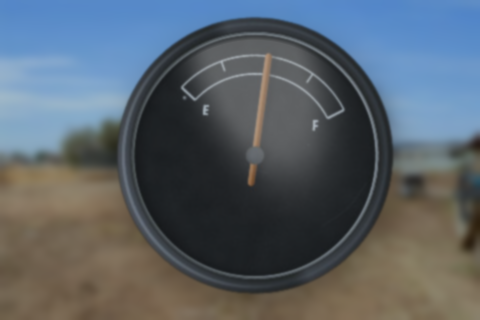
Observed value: 0.5
